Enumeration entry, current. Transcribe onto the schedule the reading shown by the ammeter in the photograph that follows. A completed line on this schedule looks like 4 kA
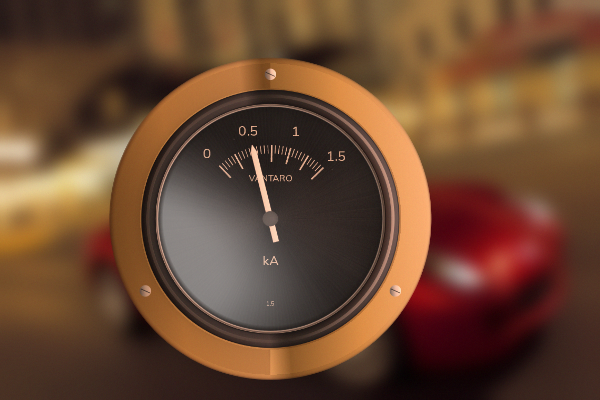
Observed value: 0.5 kA
